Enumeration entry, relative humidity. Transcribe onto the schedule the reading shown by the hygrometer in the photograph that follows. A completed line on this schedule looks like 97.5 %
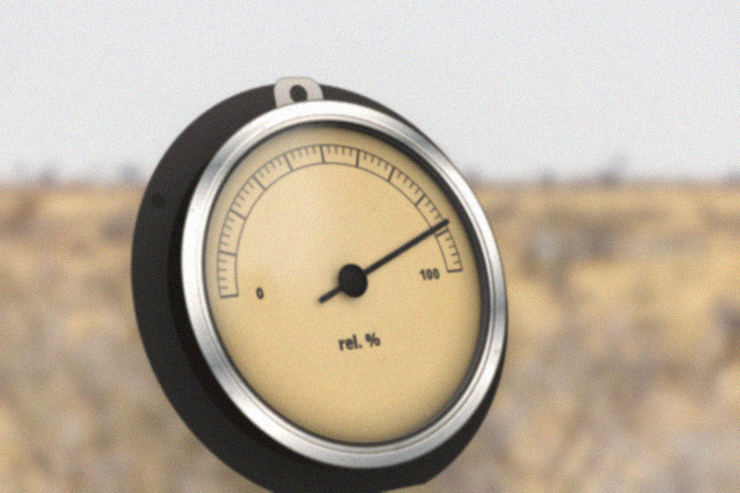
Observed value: 88 %
